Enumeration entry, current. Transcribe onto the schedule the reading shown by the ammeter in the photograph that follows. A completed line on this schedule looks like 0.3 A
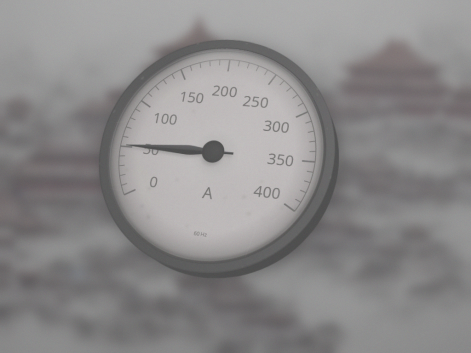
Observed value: 50 A
